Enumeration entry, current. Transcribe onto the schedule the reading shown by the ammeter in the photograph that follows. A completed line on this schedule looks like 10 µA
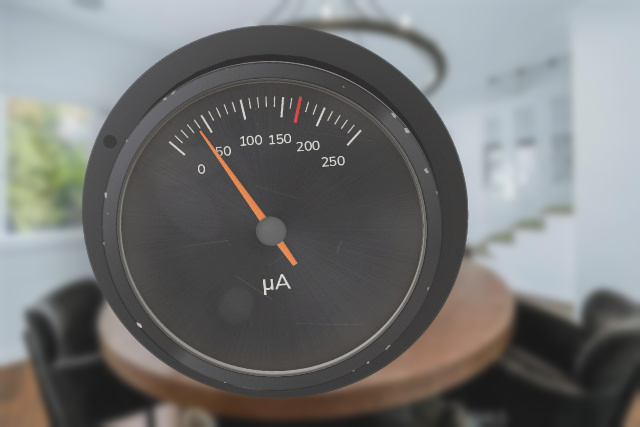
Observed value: 40 µA
